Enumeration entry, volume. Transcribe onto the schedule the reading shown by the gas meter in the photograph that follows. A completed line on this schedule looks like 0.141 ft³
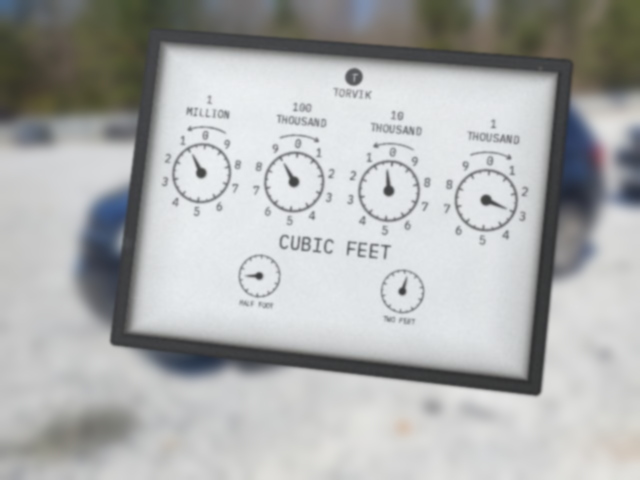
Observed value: 90300 ft³
